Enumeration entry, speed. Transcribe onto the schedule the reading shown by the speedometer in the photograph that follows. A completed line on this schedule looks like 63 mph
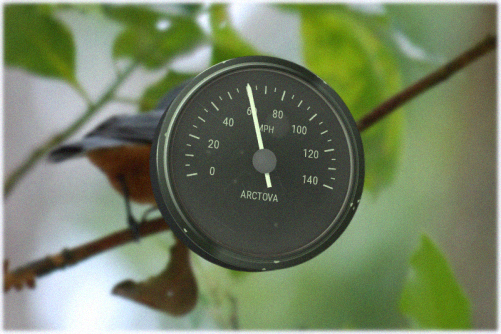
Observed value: 60 mph
